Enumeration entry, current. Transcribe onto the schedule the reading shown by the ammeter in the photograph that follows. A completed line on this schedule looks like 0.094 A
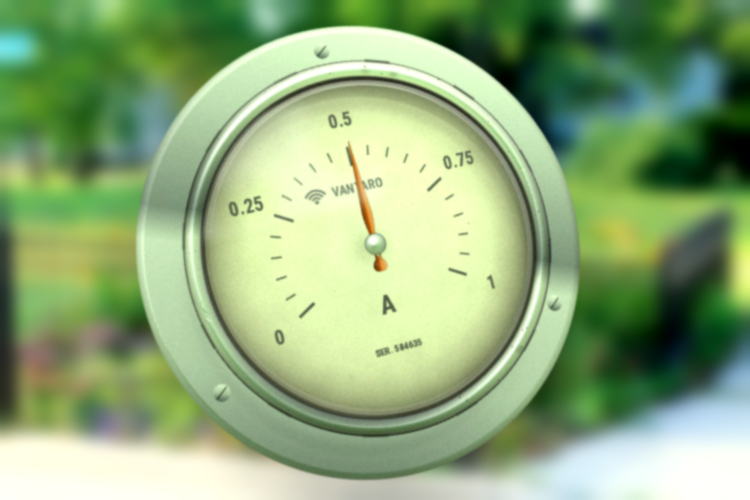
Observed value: 0.5 A
